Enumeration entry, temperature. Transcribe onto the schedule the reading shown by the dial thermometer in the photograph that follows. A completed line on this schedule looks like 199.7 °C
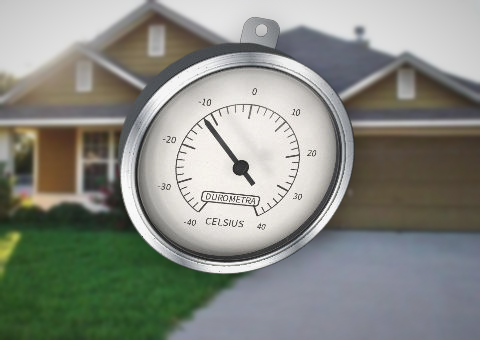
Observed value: -12 °C
